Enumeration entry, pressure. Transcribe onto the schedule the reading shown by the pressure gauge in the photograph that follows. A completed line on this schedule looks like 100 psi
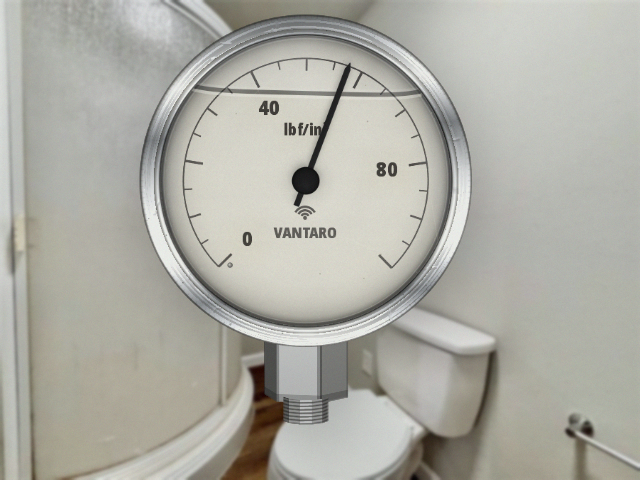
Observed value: 57.5 psi
